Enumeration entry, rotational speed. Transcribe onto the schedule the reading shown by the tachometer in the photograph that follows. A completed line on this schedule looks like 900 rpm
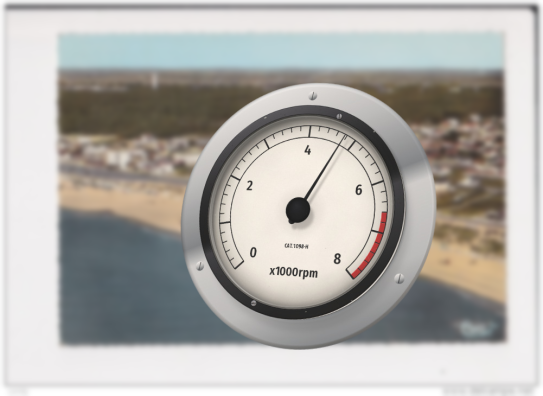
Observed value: 4800 rpm
